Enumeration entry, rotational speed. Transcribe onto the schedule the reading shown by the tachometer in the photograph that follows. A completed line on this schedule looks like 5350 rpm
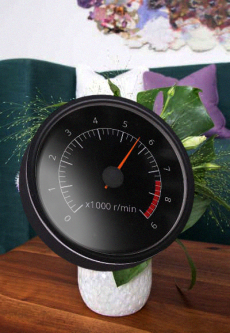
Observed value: 5600 rpm
